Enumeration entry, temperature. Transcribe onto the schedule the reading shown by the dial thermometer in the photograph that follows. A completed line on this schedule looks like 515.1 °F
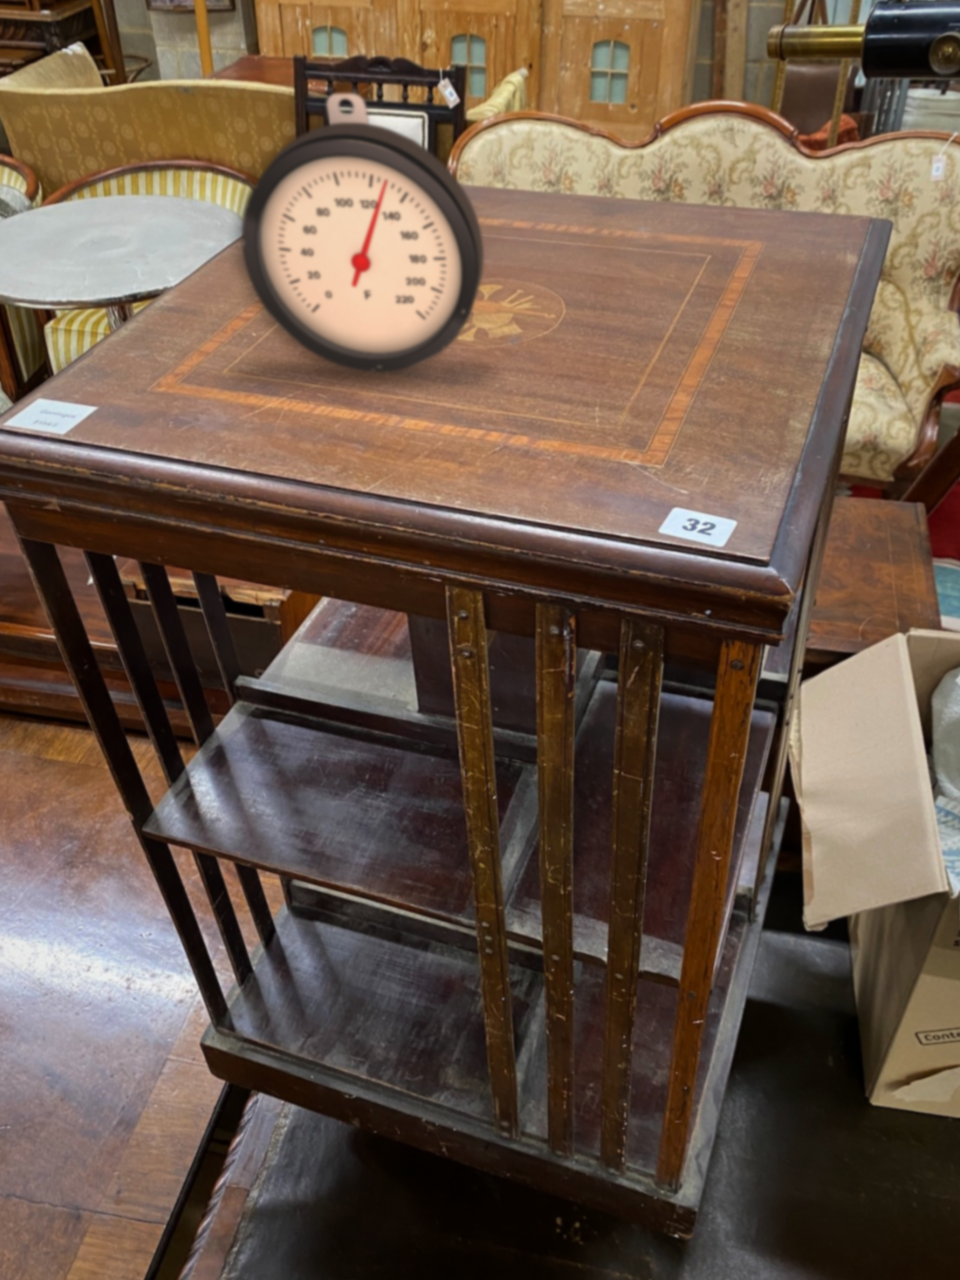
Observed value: 128 °F
